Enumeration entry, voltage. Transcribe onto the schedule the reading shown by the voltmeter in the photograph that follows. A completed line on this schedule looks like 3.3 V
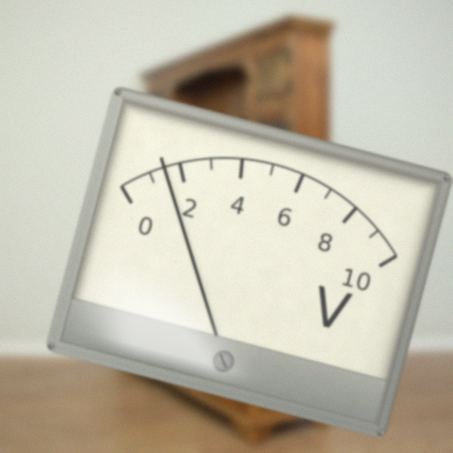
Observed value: 1.5 V
